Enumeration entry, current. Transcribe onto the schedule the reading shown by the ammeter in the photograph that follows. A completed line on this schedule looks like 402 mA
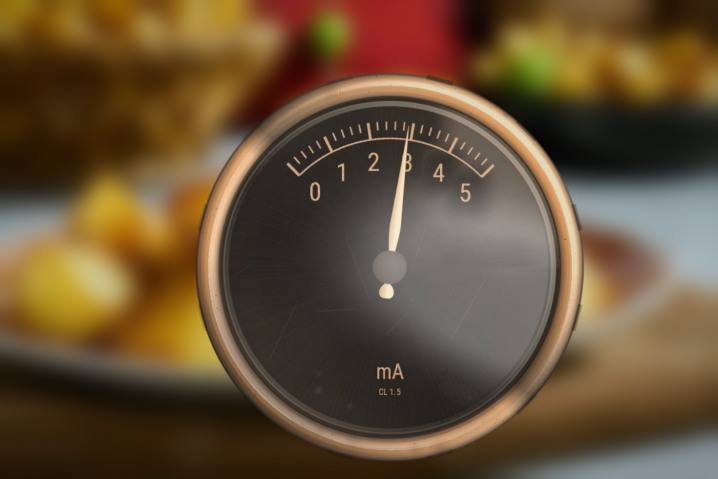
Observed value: 2.9 mA
